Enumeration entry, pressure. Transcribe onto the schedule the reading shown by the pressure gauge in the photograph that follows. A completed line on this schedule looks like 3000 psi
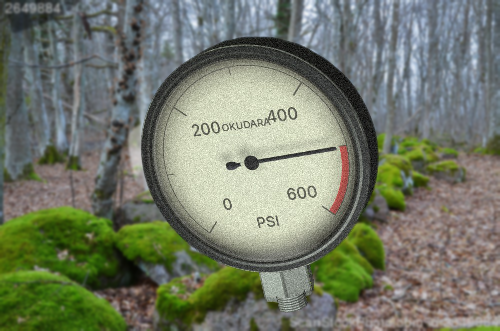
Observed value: 500 psi
